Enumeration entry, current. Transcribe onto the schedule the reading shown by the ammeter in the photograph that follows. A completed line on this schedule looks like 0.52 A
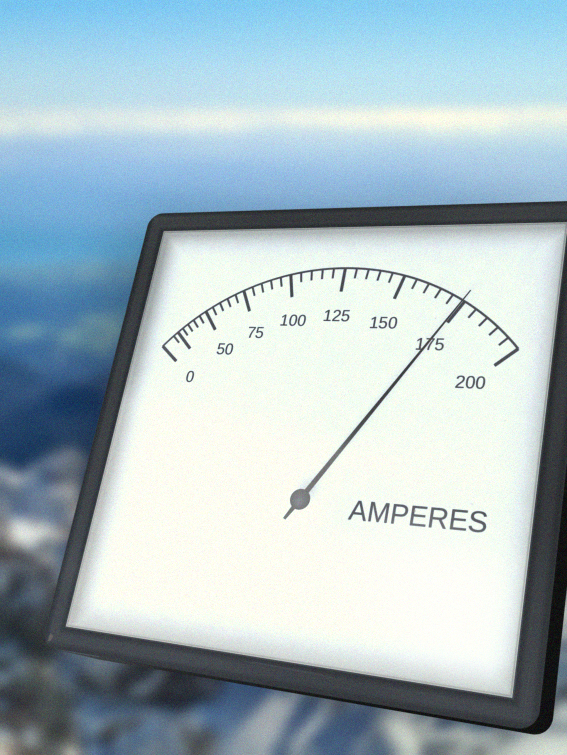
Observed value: 175 A
